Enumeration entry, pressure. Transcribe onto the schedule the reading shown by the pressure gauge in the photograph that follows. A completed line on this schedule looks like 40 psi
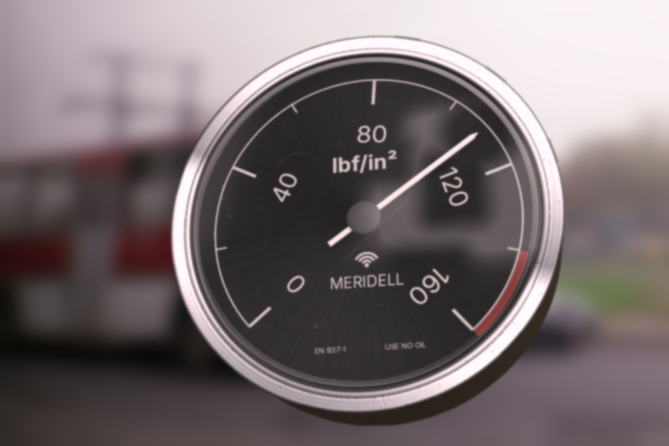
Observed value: 110 psi
